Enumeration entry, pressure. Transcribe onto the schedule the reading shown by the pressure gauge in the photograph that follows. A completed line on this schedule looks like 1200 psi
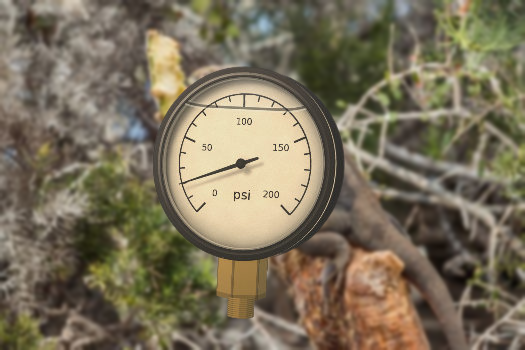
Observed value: 20 psi
